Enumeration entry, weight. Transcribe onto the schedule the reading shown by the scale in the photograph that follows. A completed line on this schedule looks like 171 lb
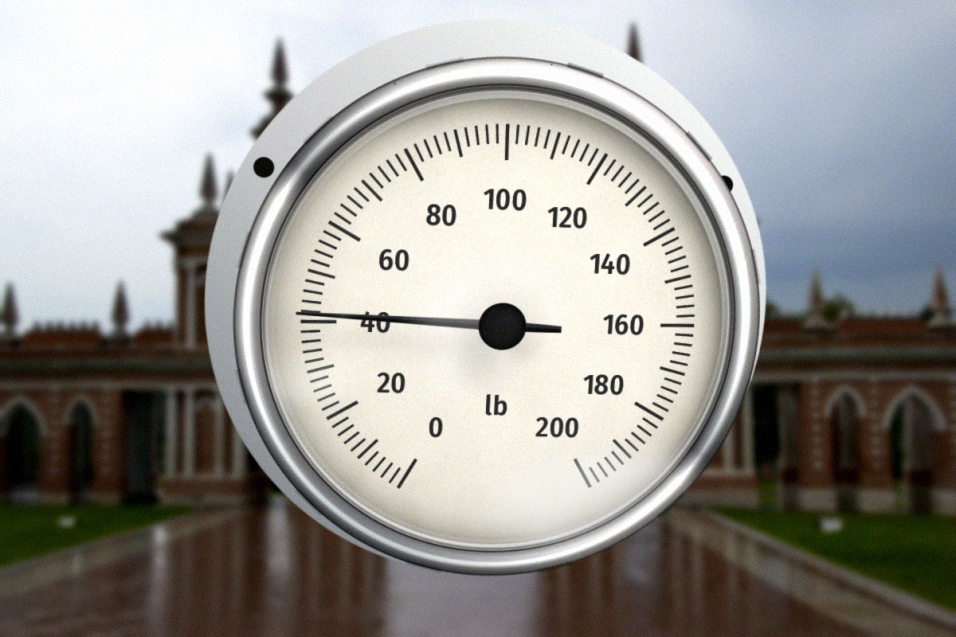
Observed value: 42 lb
